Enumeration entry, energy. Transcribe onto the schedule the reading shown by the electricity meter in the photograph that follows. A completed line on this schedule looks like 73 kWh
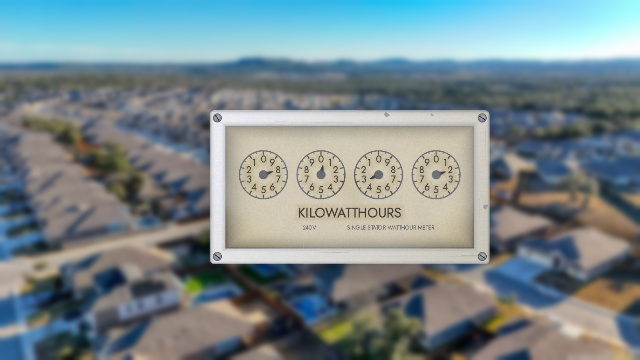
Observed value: 8032 kWh
